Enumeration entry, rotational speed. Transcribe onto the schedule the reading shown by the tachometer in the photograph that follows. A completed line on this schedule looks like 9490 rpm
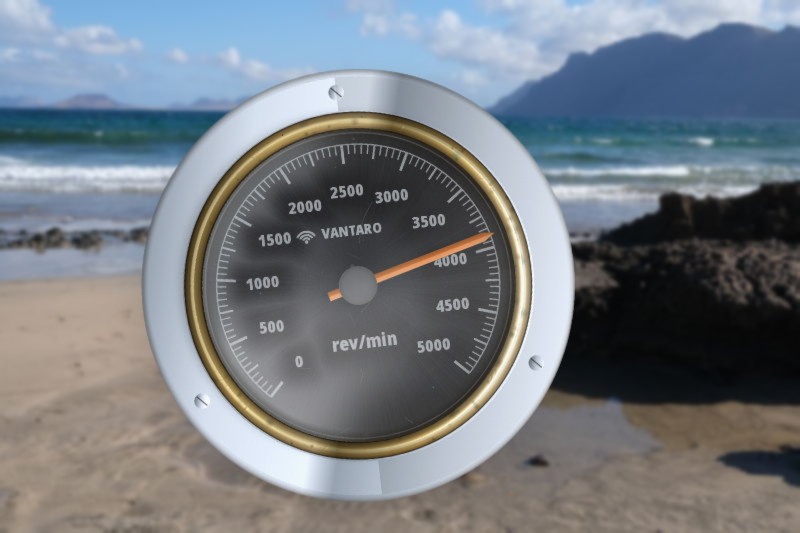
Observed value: 3900 rpm
